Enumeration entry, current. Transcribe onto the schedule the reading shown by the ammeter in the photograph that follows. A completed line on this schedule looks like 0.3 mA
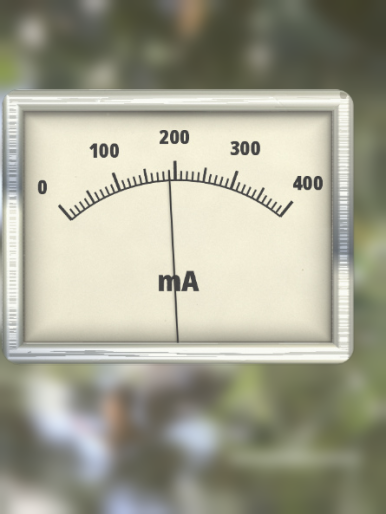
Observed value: 190 mA
